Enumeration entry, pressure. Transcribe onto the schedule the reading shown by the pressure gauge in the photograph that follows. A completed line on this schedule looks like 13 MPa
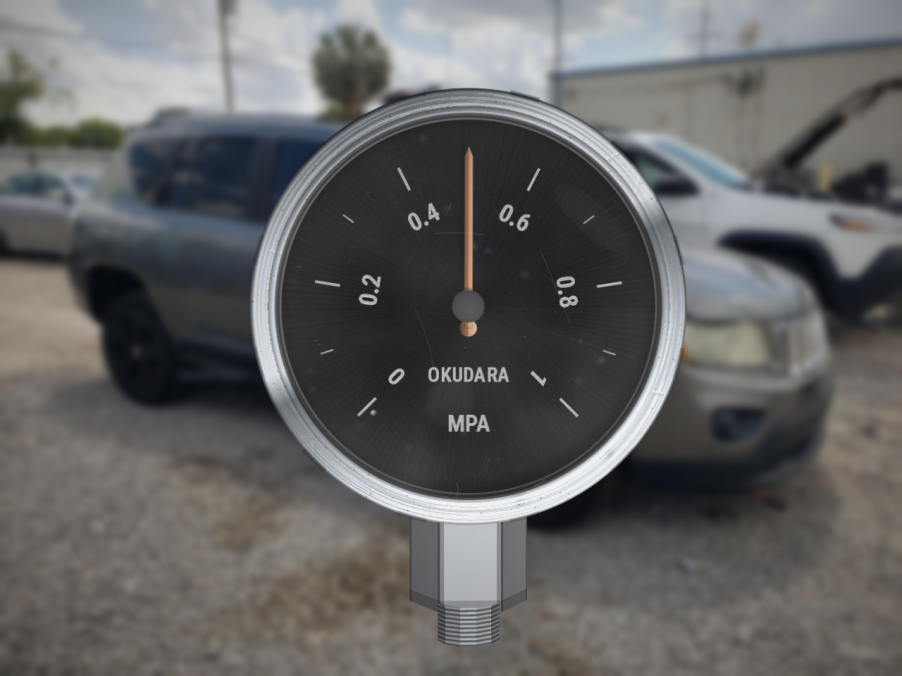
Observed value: 0.5 MPa
